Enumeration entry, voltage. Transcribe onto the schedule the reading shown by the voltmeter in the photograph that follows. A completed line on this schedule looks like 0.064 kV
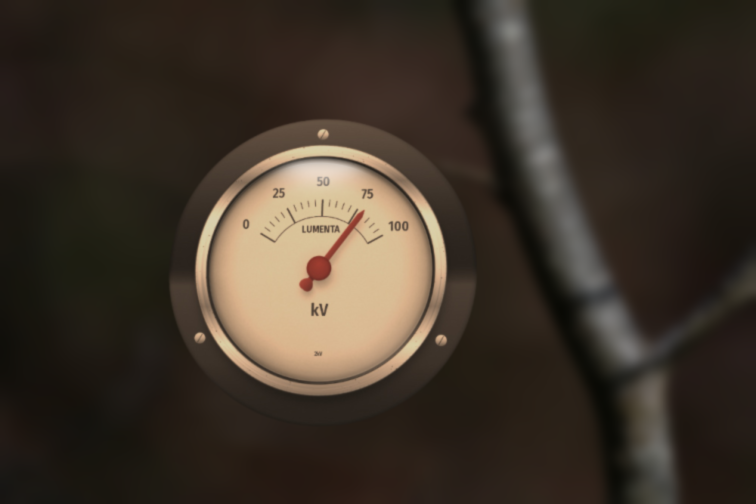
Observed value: 80 kV
